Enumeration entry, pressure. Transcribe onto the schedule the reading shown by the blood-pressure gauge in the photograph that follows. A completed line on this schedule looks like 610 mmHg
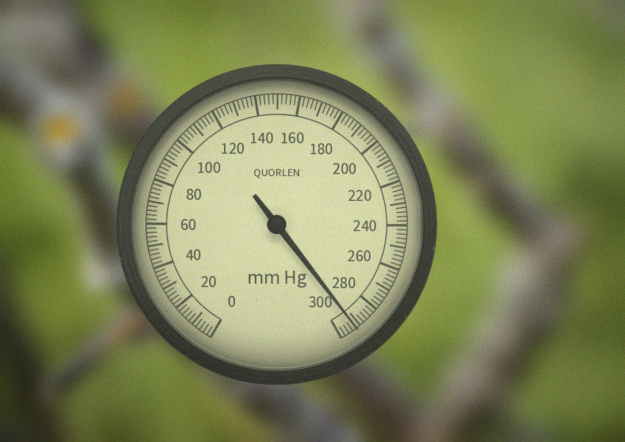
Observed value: 292 mmHg
